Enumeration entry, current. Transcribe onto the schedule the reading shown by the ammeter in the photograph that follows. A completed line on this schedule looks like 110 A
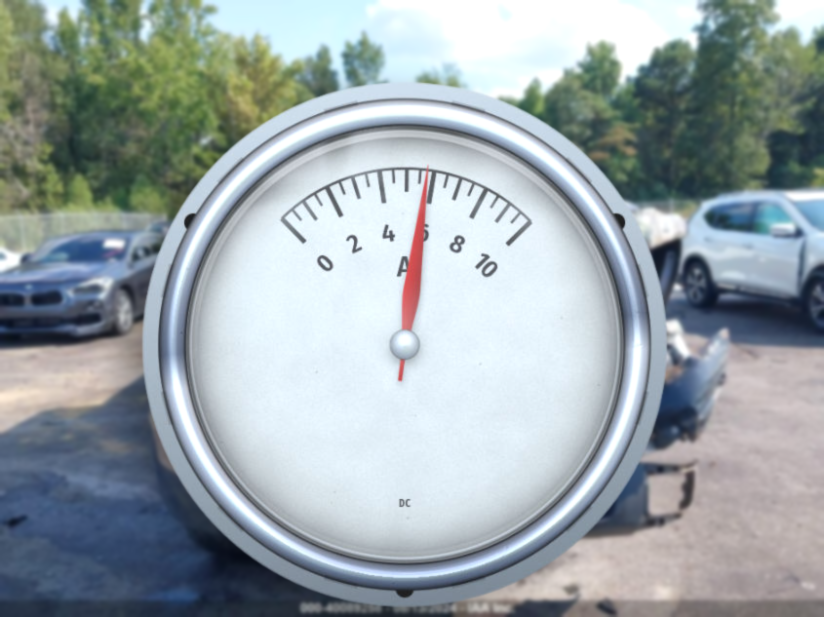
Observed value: 5.75 A
